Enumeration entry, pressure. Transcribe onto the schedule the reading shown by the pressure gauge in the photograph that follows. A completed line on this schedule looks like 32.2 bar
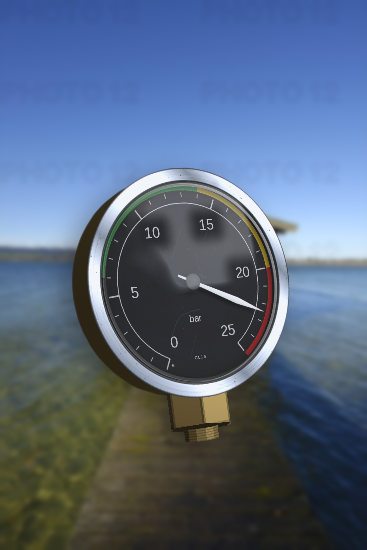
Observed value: 22.5 bar
